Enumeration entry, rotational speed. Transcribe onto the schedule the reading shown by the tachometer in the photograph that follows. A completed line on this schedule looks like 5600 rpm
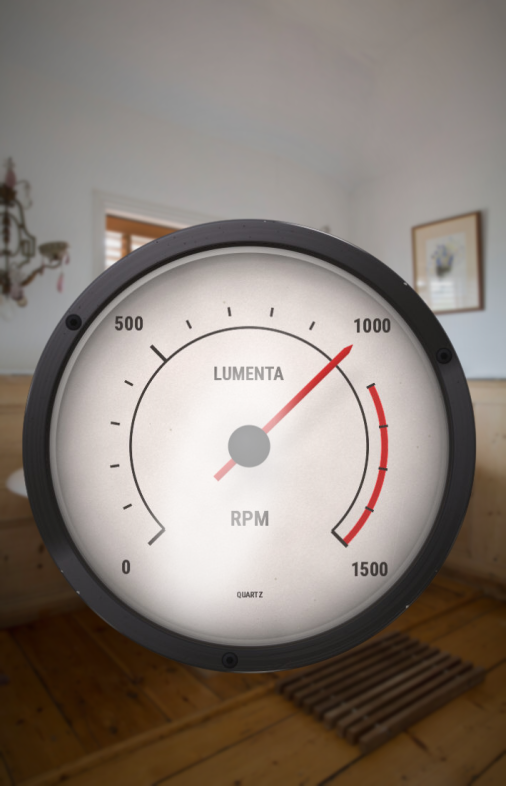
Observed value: 1000 rpm
